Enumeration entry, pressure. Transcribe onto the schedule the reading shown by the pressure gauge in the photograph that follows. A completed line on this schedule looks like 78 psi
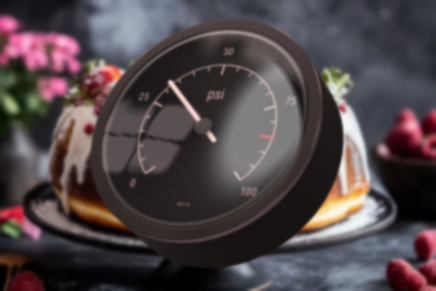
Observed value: 32.5 psi
